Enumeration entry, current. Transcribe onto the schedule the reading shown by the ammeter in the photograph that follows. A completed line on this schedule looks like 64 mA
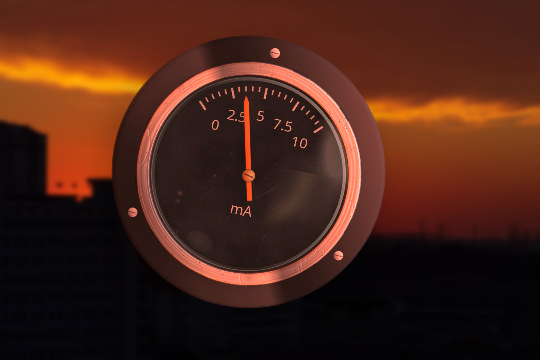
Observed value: 3.5 mA
